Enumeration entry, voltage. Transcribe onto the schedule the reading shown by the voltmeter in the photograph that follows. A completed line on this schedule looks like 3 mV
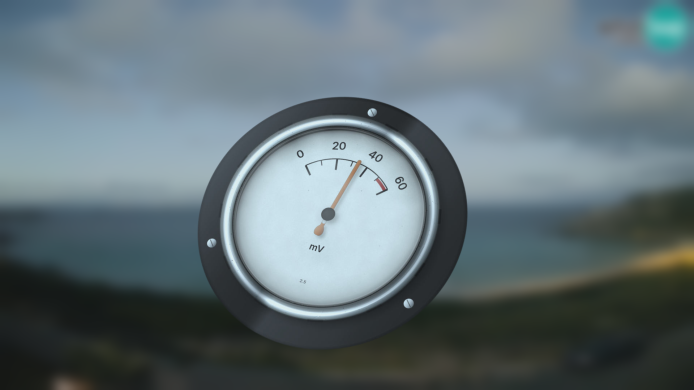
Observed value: 35 mV
